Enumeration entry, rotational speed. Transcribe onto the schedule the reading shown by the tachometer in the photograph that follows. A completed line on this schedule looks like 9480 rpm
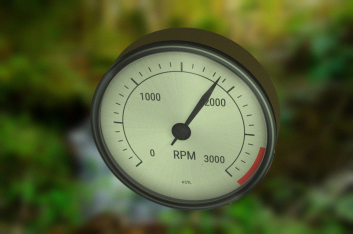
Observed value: 1850 rpm
